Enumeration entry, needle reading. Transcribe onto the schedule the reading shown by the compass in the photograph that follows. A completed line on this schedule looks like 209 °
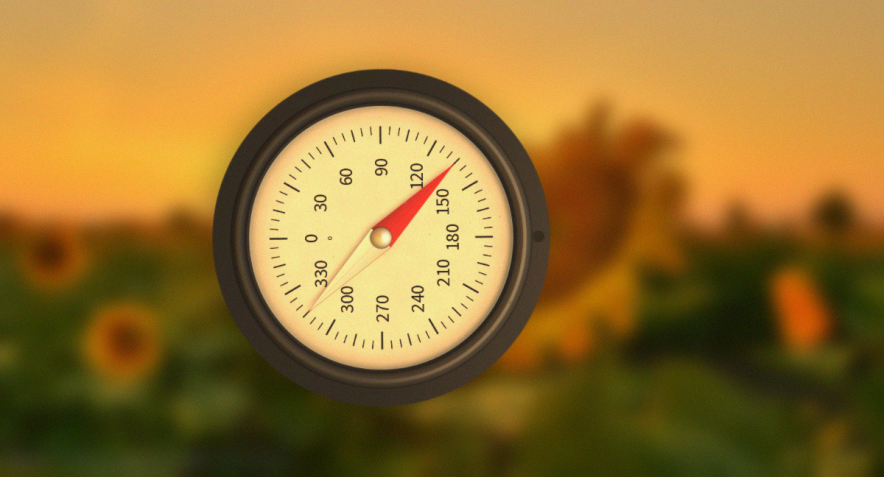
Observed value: 135 °
